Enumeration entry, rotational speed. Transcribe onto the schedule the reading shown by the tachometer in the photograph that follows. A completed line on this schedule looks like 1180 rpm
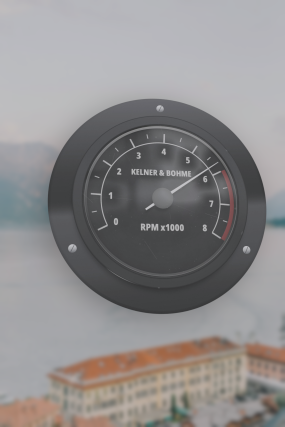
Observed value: 5750 rpm
